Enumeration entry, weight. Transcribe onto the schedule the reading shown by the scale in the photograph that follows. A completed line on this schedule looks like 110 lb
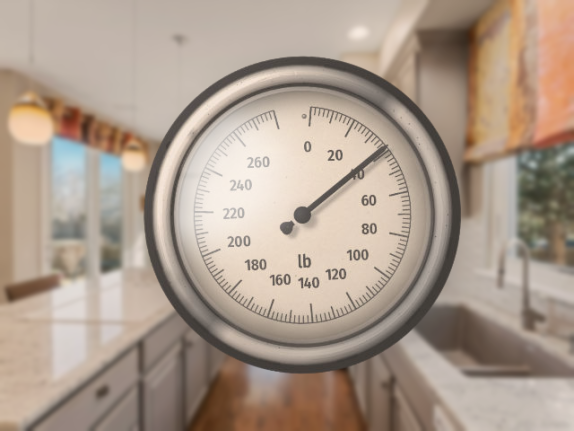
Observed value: 38 lb
